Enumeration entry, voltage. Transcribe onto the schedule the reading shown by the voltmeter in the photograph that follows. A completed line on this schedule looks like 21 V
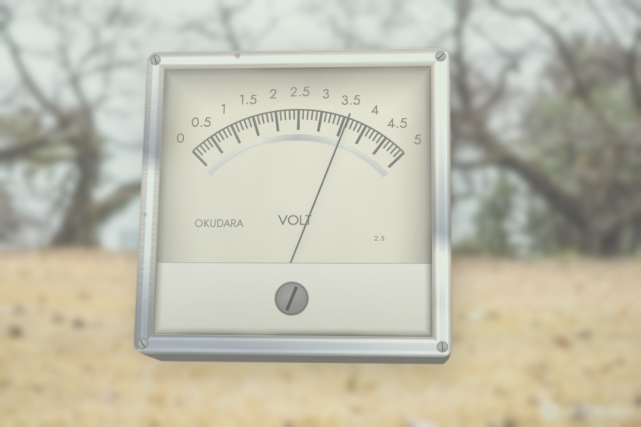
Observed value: 3.6 V
